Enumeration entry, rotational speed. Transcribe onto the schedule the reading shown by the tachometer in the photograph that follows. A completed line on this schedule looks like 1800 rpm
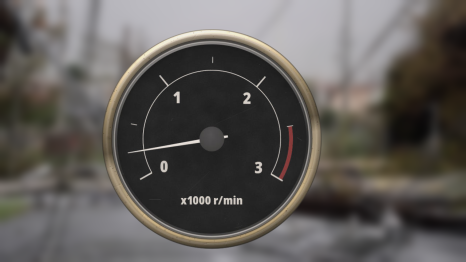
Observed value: 250 rpm
